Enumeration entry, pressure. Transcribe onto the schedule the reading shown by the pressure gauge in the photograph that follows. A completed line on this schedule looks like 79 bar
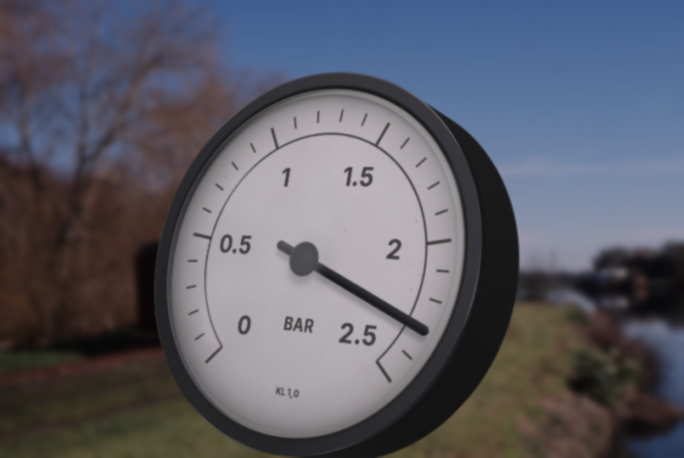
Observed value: 2.3 bar
